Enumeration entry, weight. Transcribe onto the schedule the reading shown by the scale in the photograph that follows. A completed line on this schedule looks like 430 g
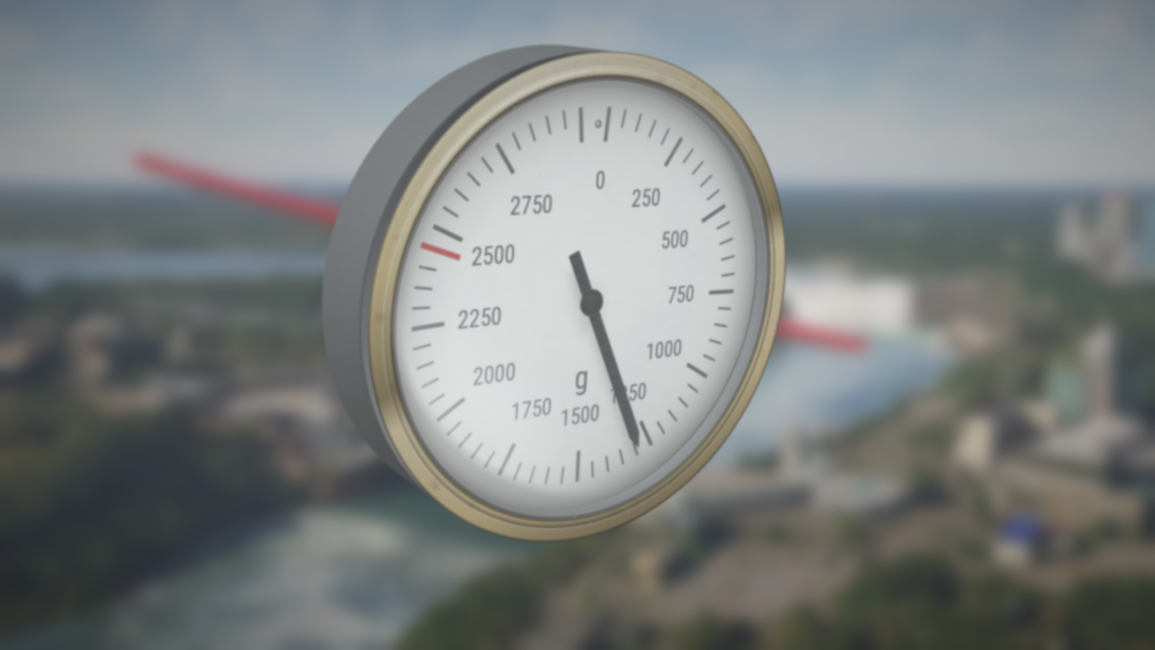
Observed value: 1300 g
